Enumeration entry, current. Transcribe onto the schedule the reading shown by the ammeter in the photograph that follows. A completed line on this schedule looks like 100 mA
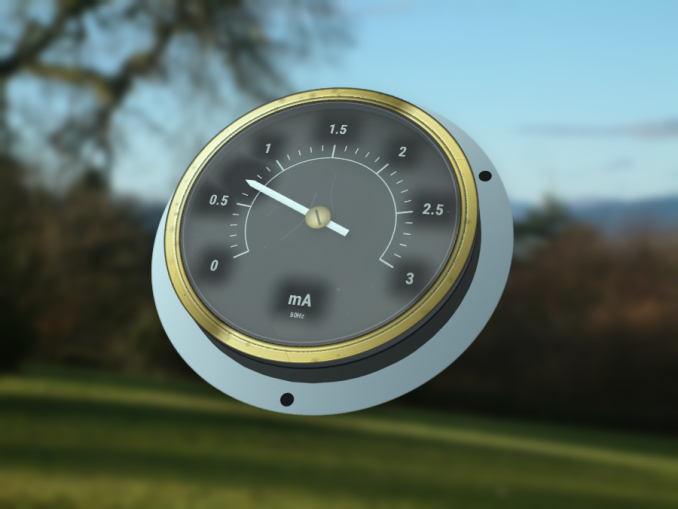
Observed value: 0.7 mA
